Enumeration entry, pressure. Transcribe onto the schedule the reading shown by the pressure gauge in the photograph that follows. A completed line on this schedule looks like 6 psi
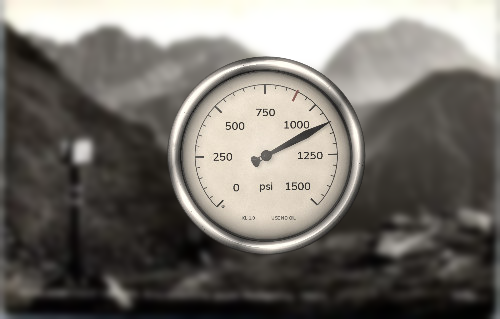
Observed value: 1100 psi
